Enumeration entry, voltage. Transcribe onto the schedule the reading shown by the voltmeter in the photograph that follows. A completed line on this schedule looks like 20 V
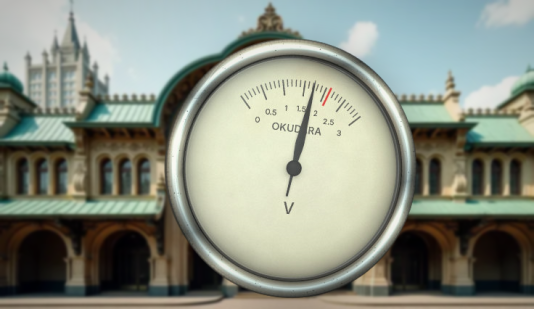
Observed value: 1.7 V
